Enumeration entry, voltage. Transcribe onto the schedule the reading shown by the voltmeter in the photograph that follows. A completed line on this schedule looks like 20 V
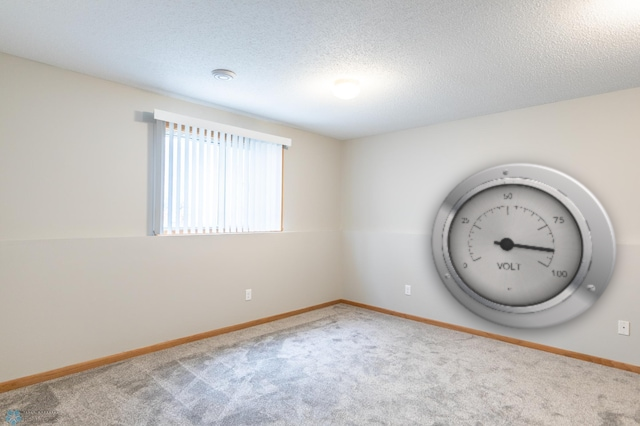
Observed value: 90 V
